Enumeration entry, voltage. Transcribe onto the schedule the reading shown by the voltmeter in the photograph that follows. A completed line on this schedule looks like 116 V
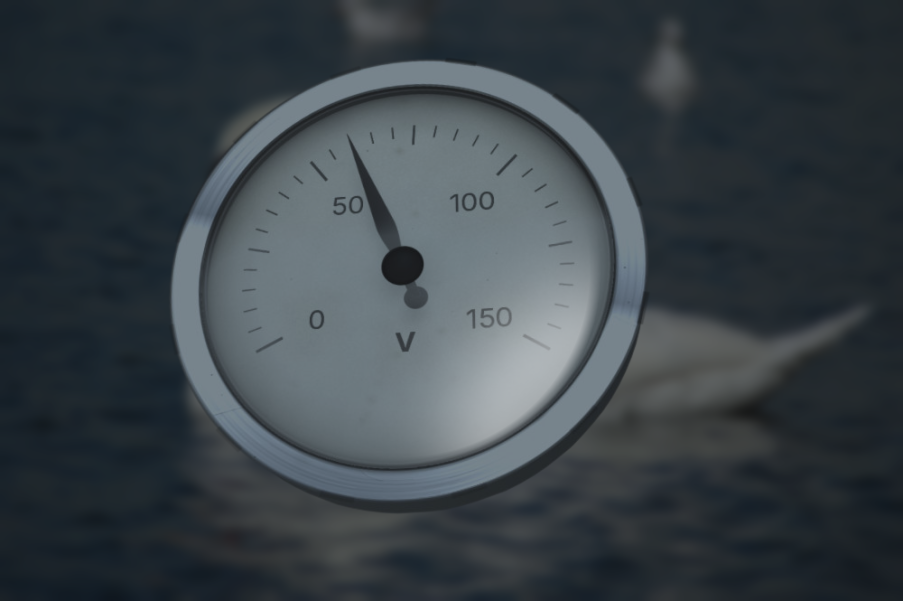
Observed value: 60 V
